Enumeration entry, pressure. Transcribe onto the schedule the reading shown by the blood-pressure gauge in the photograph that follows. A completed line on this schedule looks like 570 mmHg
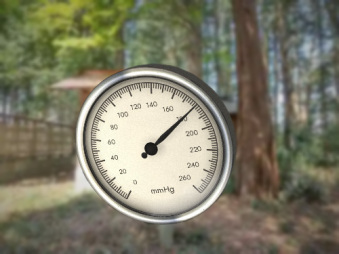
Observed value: 180 mmHg
